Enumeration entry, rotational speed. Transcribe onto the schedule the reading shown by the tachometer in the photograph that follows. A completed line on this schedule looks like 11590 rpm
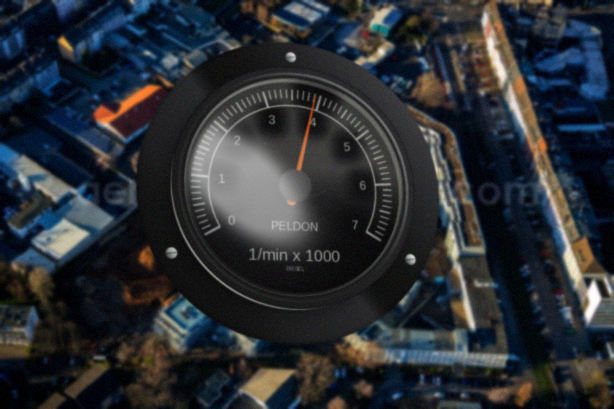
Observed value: 3900 rpm
